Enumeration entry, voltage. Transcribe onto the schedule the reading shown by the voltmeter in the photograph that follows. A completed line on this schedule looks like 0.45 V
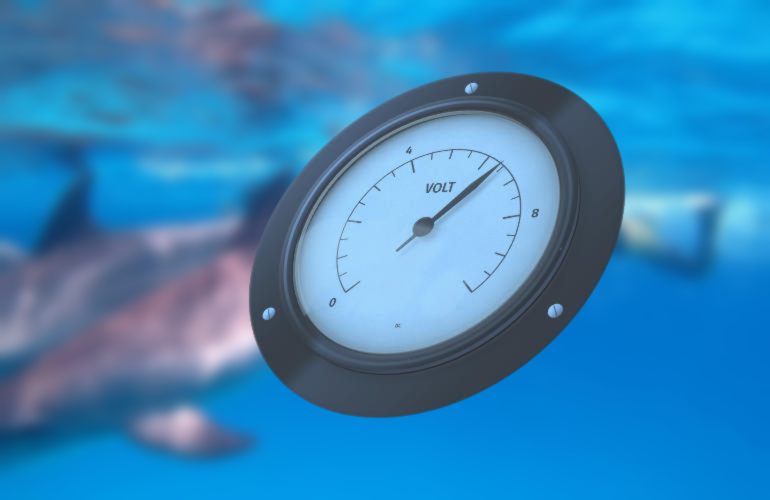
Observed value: 6.5 V
